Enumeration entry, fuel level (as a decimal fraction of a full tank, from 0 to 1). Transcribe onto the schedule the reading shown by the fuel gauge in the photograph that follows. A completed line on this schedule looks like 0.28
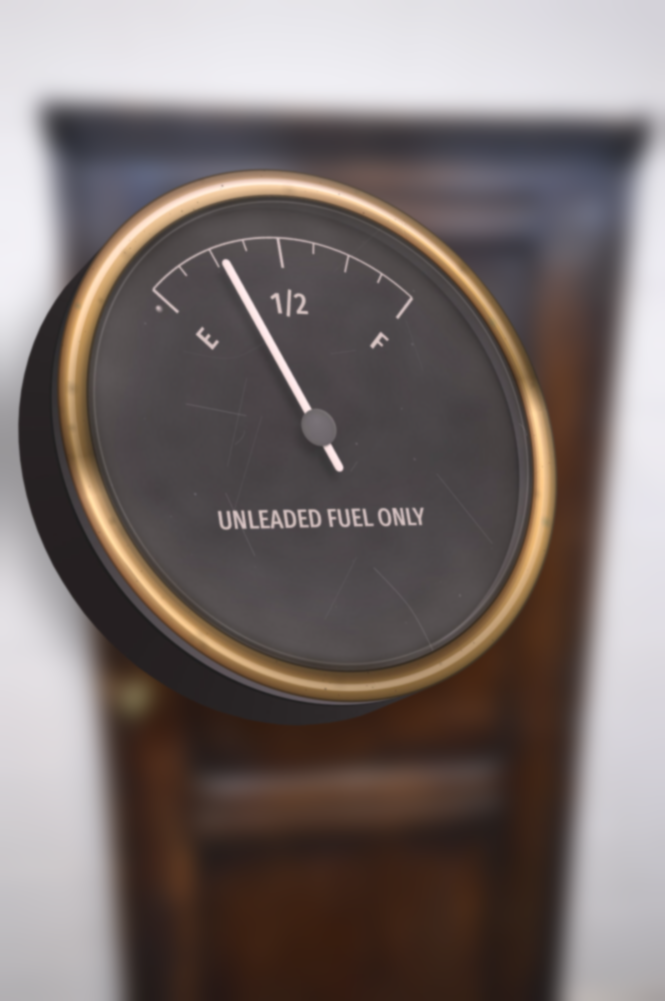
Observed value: 0.25
